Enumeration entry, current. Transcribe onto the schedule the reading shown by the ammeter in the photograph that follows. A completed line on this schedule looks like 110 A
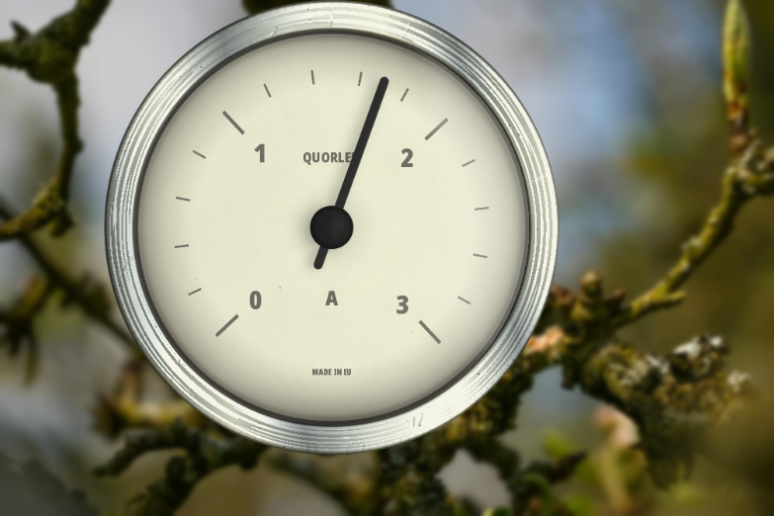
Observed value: 1.7 A
